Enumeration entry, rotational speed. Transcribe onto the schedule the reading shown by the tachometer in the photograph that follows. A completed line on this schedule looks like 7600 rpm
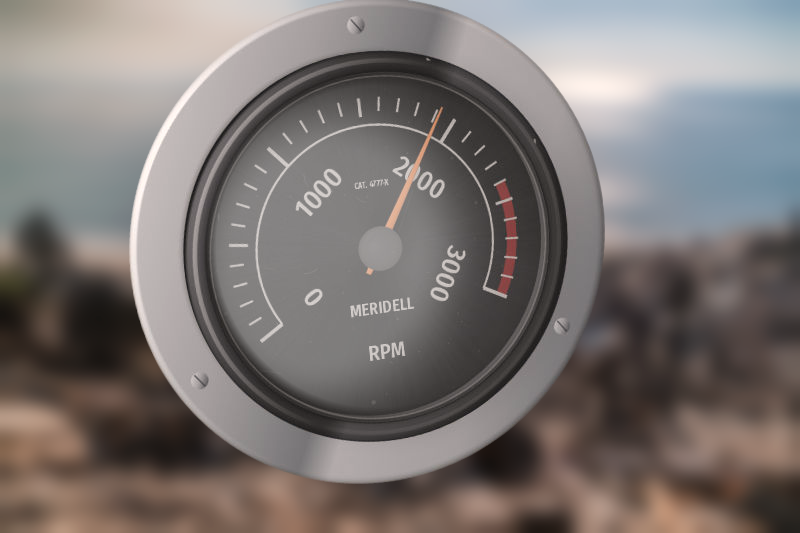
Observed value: 1900 rpm
